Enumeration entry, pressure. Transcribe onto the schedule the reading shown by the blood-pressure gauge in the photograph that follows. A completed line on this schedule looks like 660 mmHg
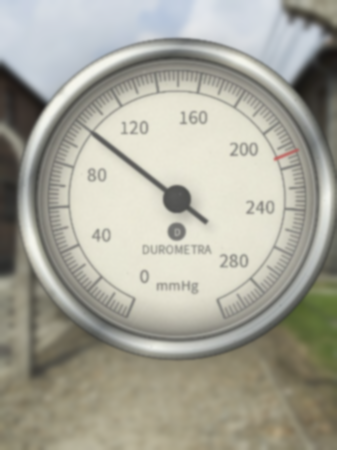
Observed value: 100 mmHg
